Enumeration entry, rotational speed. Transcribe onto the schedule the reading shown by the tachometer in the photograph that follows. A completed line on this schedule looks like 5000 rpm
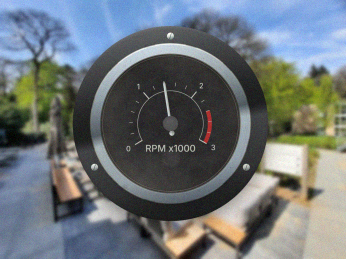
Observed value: 1400 rpm
